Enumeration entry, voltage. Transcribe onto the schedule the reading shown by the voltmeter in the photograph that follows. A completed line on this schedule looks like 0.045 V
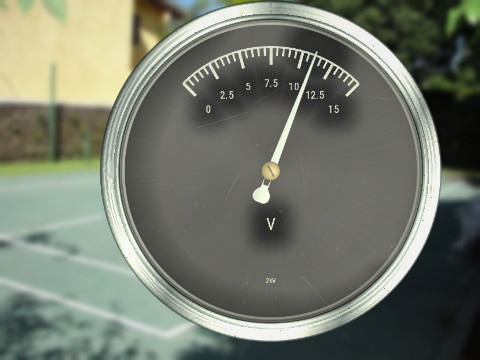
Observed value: 11 V
